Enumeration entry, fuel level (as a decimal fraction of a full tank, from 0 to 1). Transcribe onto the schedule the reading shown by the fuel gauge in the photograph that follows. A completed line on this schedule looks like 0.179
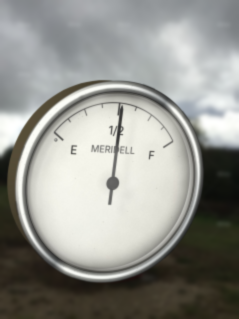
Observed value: 0.5
